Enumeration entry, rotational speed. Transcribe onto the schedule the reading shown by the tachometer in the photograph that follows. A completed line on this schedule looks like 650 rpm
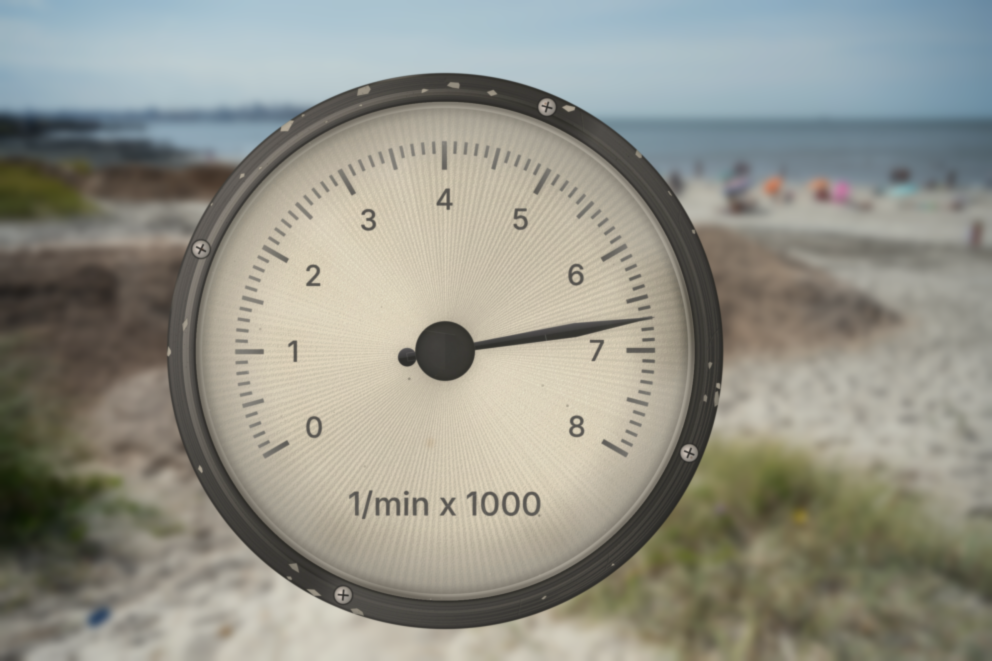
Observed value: 6700 rpm
